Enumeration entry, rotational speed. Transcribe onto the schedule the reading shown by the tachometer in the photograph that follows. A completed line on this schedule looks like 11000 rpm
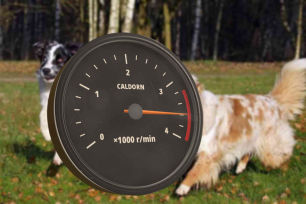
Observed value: 3600 rpm
